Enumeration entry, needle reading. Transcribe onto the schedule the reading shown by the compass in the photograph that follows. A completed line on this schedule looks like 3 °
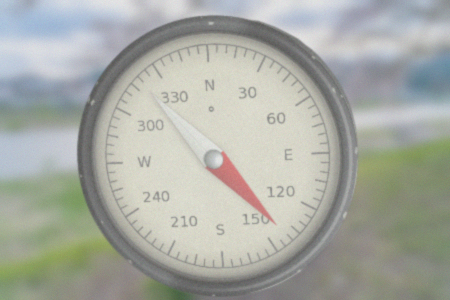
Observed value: 140 °
